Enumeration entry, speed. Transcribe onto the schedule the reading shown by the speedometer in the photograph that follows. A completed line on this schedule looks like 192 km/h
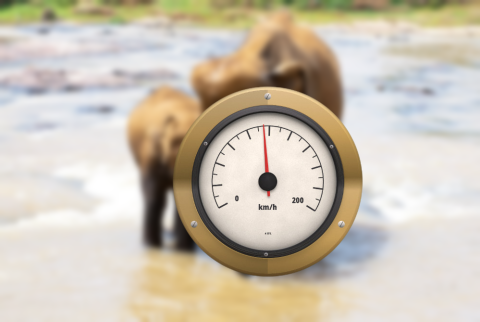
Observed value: 95 km/h
